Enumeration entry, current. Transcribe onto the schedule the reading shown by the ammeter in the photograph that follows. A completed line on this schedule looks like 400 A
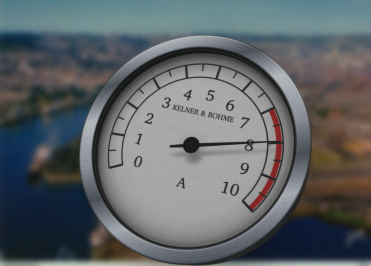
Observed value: 8 A
